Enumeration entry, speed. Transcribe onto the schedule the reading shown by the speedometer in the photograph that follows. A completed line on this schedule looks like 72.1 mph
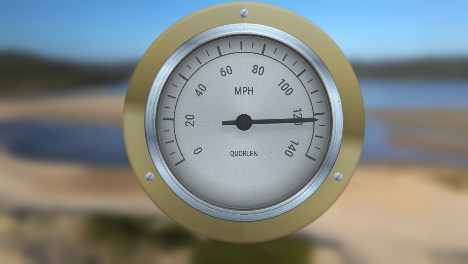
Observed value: 122.5 mph
